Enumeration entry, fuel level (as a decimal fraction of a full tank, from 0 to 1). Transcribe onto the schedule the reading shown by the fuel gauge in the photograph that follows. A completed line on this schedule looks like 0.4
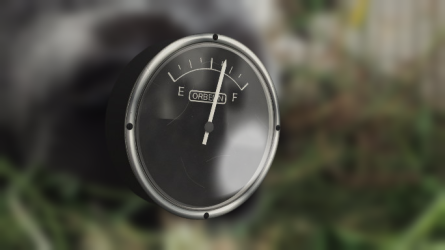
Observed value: 0.625
